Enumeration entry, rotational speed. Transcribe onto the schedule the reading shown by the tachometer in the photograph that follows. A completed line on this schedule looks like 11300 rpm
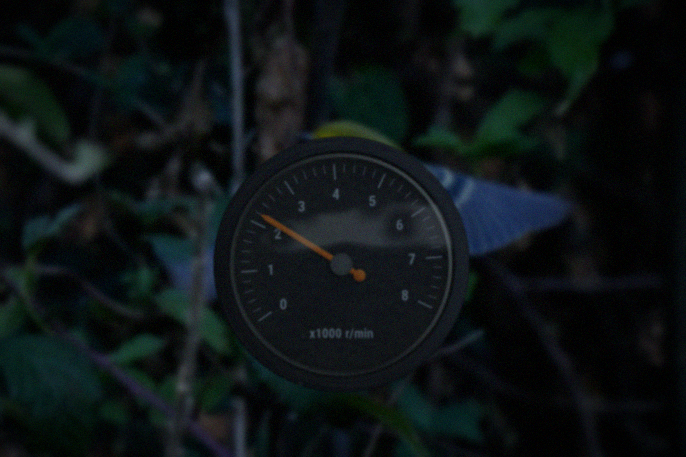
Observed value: 2200 rpm
